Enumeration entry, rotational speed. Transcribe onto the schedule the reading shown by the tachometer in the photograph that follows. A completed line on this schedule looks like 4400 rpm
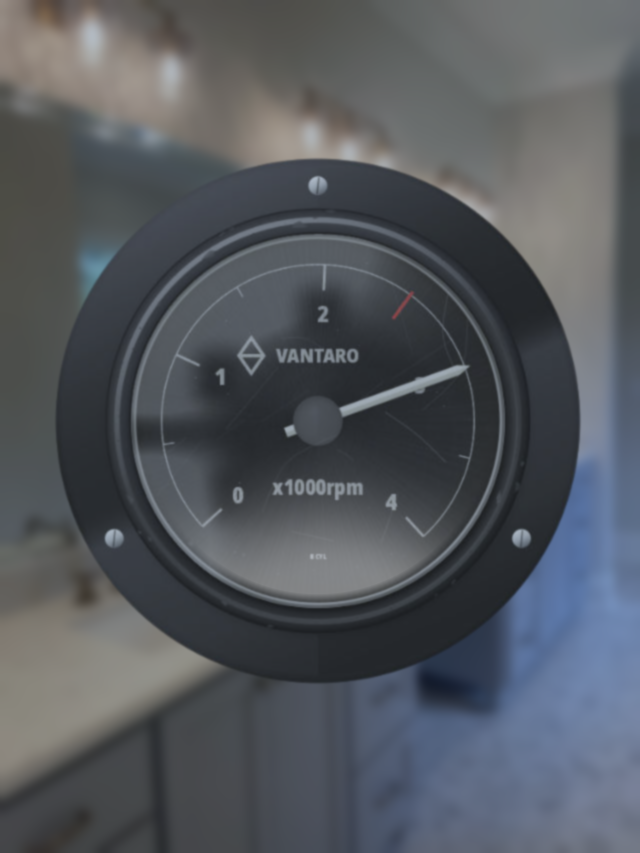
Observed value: 3000 rpm
